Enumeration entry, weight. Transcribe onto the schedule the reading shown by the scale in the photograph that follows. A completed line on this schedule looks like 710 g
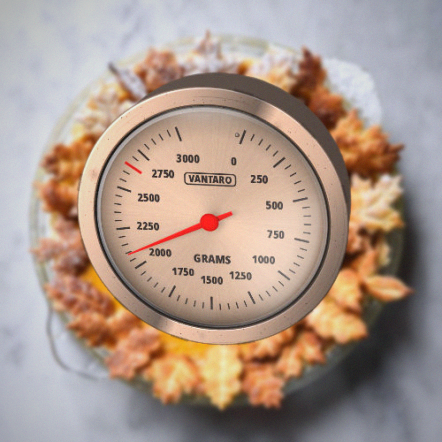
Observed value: 2100 g
